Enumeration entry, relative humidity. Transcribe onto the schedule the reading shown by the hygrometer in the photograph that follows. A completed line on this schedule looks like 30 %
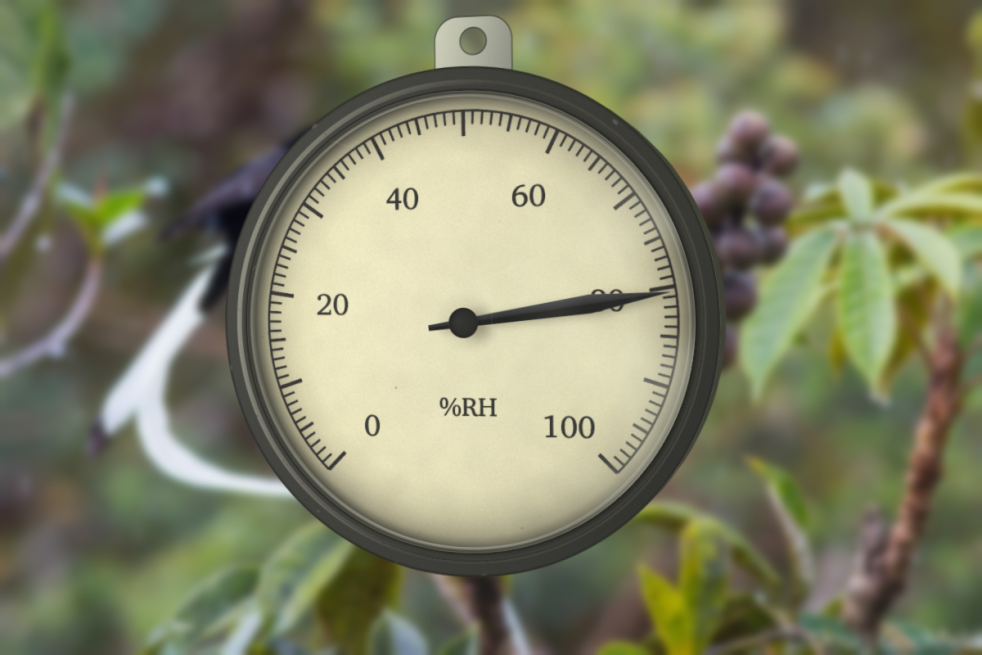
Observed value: 80.5 %
